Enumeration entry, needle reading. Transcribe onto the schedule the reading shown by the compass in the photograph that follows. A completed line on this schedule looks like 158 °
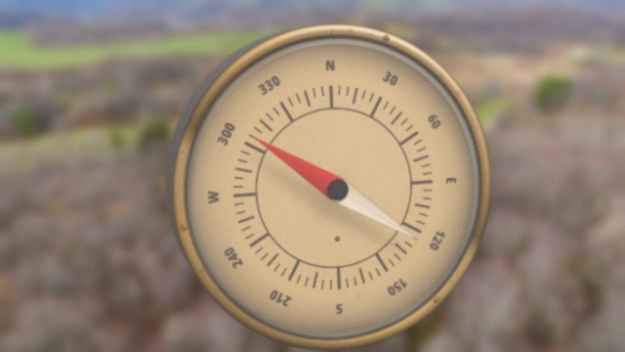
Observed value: 305 °
